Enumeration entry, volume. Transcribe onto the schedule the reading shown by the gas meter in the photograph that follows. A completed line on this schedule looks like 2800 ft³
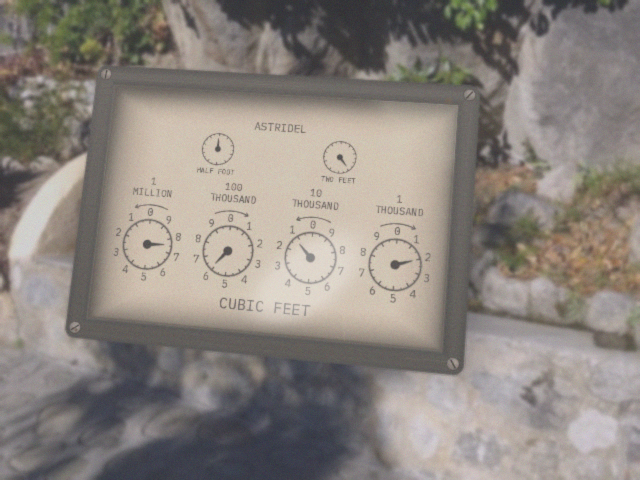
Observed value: 761200 ft³
